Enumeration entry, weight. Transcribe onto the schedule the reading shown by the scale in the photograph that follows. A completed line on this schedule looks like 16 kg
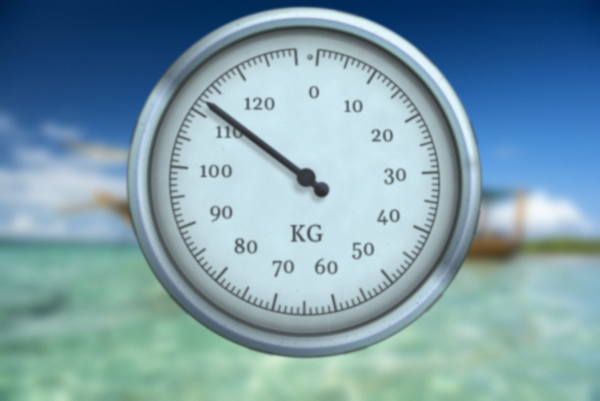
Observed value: 112 kg
